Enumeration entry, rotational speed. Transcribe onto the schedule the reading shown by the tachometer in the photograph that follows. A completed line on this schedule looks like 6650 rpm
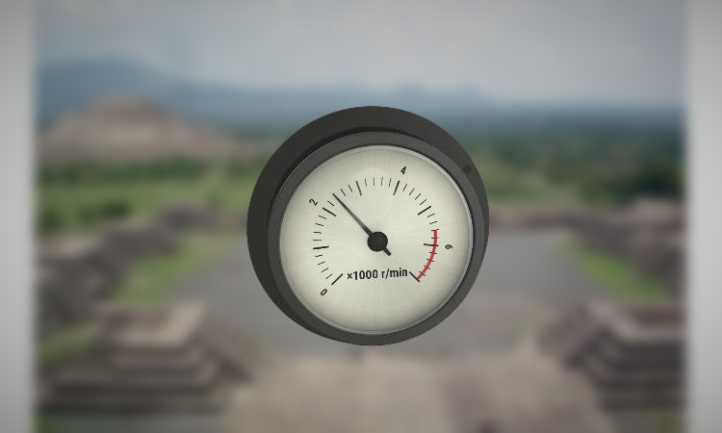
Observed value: 2400 rpm
